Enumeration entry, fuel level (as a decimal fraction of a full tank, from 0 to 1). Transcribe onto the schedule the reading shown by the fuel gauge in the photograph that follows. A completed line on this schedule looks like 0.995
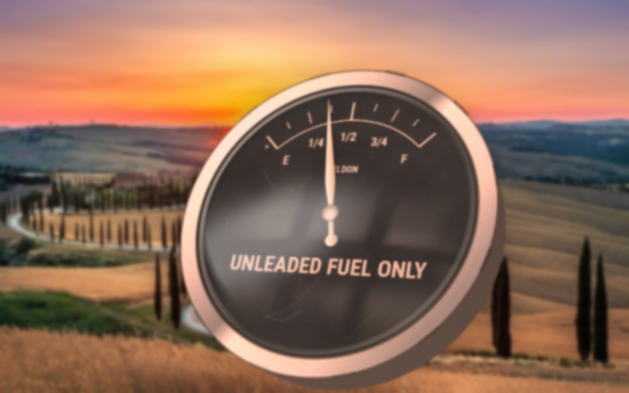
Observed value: 0.375
